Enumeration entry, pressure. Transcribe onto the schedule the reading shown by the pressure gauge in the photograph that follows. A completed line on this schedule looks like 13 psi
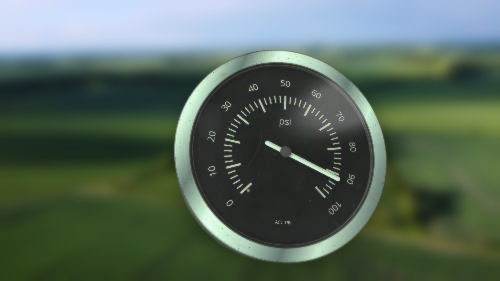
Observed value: 92 psi
